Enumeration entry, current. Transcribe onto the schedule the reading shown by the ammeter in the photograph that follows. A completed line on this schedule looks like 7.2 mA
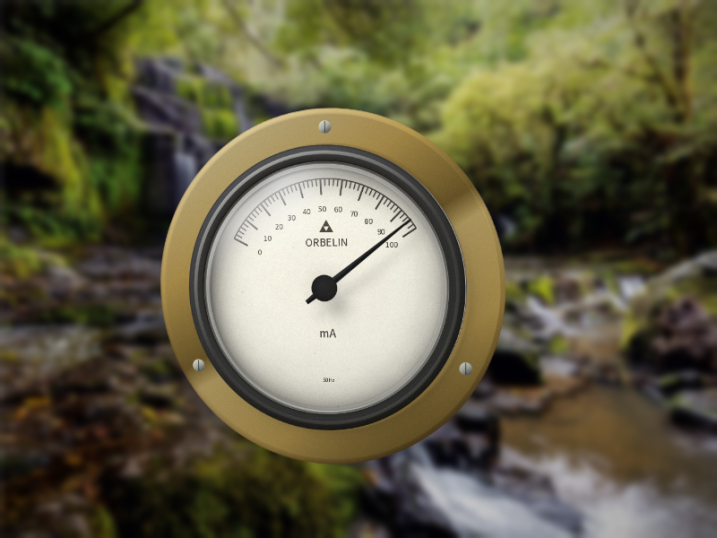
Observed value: 96 mA
